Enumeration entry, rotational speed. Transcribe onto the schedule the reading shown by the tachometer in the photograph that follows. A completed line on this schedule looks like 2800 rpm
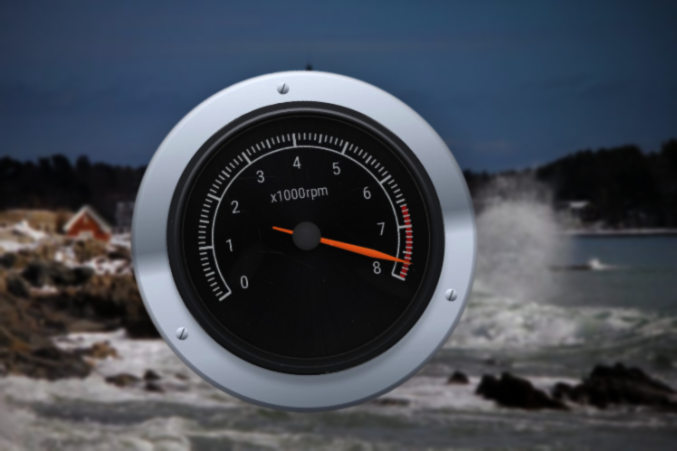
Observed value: 7700 rpm
